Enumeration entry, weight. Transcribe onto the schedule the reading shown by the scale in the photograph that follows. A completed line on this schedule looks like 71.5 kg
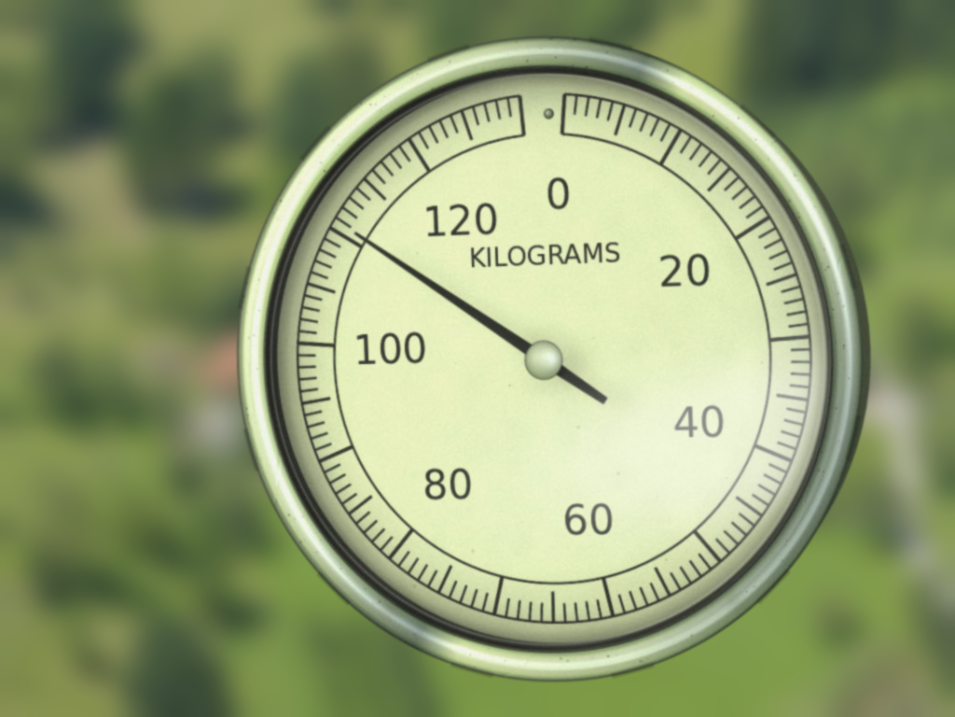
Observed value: 111 kg
